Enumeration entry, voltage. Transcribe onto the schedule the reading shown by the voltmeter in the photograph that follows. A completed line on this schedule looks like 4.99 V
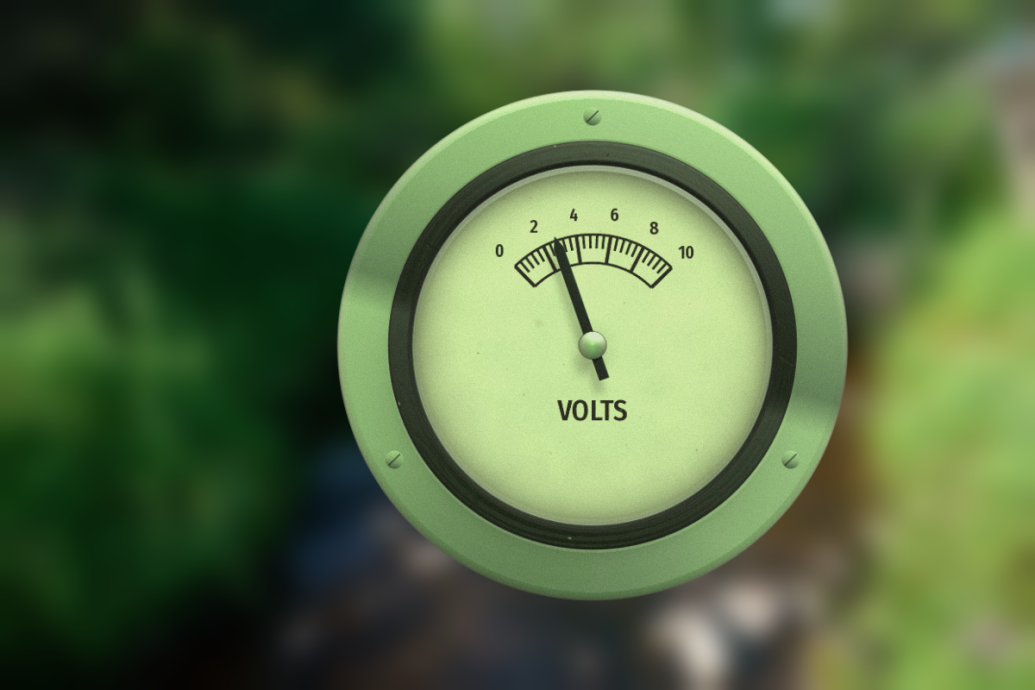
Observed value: 2.8 V
